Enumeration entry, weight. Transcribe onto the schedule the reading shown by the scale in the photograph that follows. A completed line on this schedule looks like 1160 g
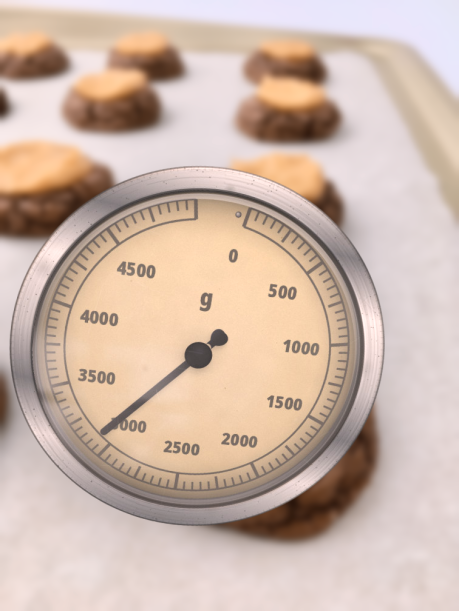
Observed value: 3100 g
